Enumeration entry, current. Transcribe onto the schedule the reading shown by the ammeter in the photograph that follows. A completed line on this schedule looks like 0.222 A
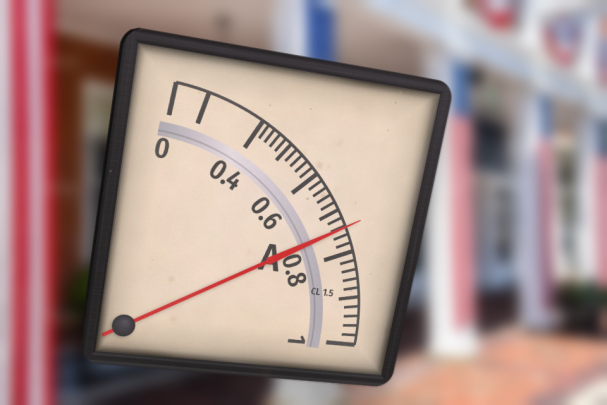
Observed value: 0.74 A
